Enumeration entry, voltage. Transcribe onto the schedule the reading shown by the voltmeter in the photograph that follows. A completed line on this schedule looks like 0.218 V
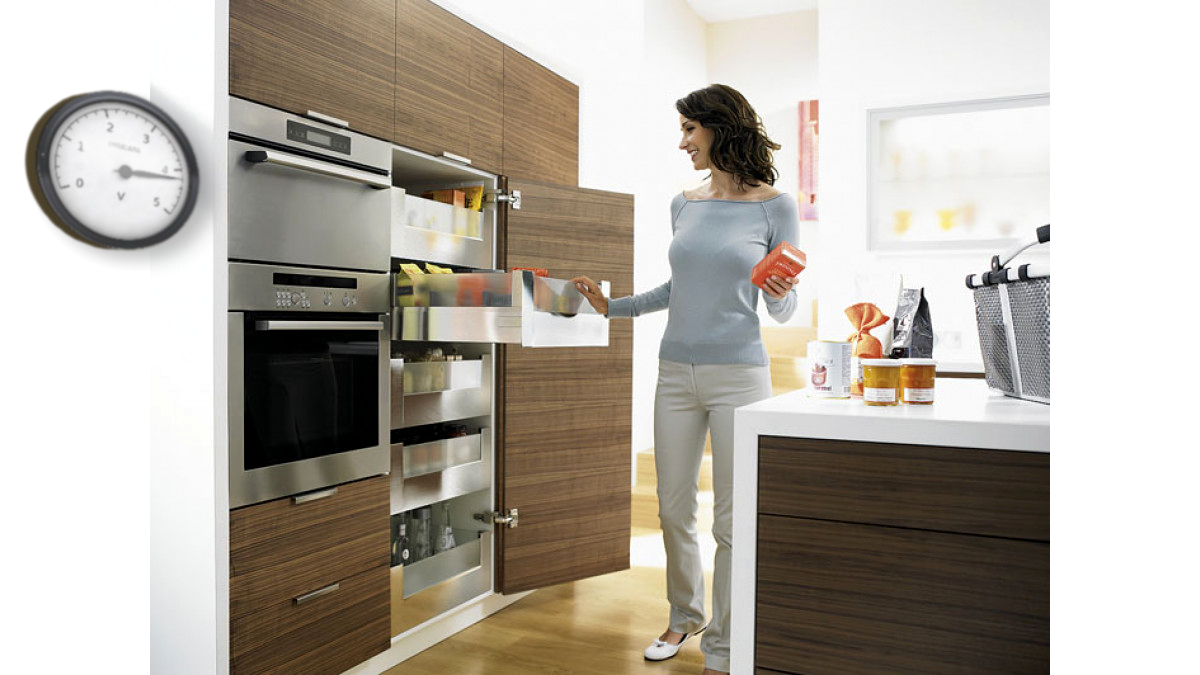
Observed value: 4.2 V
